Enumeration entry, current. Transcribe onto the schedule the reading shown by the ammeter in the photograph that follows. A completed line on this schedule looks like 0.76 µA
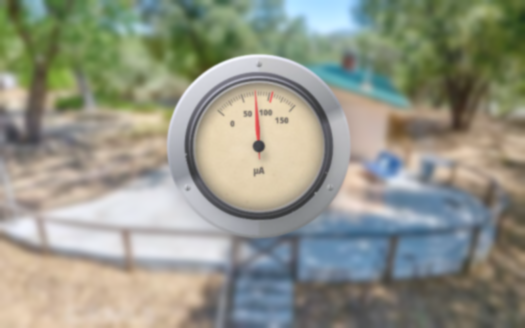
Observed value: 75 µA
